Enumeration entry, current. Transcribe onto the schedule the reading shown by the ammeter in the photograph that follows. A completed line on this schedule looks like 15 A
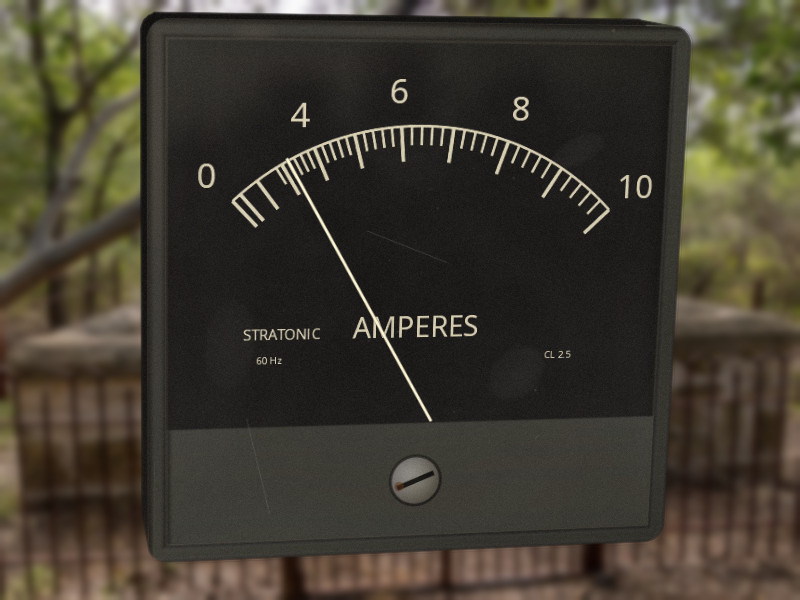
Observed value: 3.2 A
